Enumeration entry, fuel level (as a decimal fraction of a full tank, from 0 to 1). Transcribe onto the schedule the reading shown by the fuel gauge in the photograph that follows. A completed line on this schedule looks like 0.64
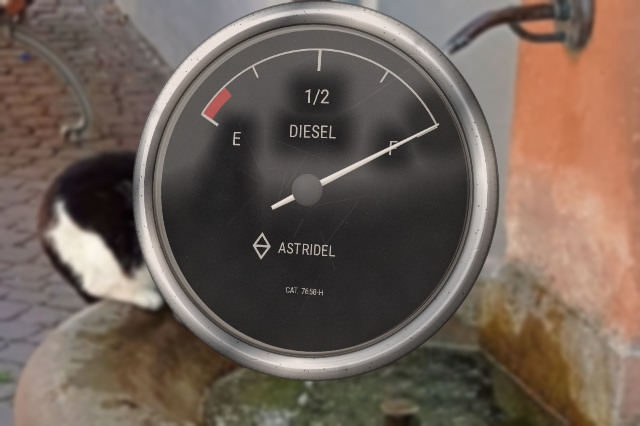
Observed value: 1
